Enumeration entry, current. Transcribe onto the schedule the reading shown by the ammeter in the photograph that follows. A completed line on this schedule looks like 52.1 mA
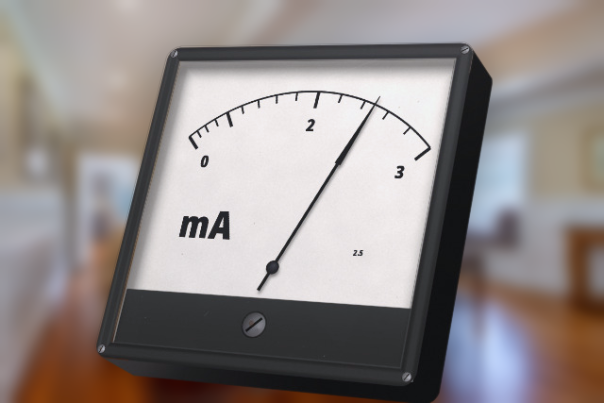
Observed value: 2.5 mA
